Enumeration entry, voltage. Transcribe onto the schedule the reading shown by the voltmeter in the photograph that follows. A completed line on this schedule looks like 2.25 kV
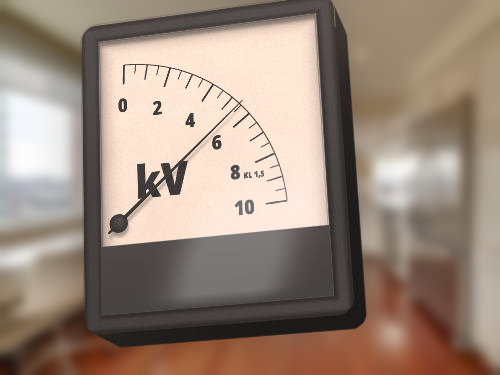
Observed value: 5.5 kV
